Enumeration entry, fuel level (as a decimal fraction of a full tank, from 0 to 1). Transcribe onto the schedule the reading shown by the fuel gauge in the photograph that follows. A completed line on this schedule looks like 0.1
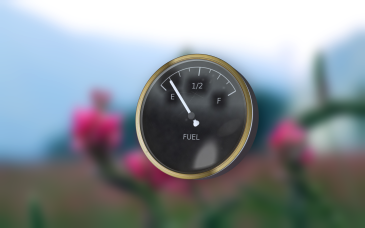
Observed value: 0.125
